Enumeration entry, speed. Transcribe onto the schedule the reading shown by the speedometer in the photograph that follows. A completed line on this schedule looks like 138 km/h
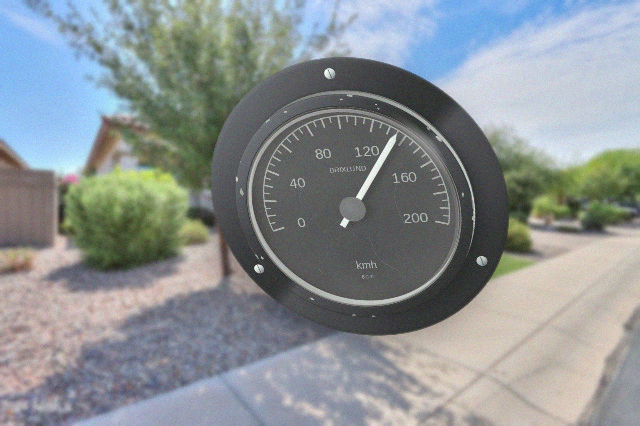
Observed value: 135 km/h
